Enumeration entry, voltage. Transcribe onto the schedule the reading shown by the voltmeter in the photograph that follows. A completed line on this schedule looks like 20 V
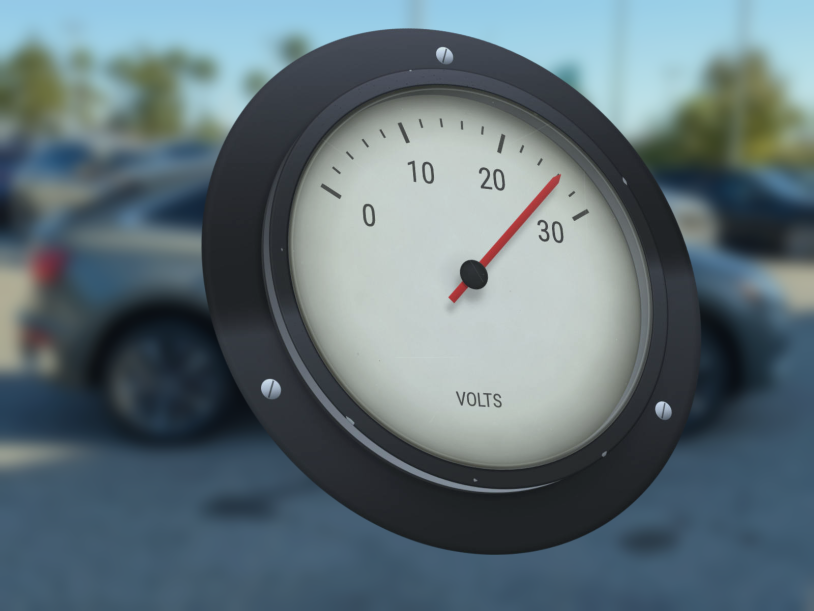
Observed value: 26 V
